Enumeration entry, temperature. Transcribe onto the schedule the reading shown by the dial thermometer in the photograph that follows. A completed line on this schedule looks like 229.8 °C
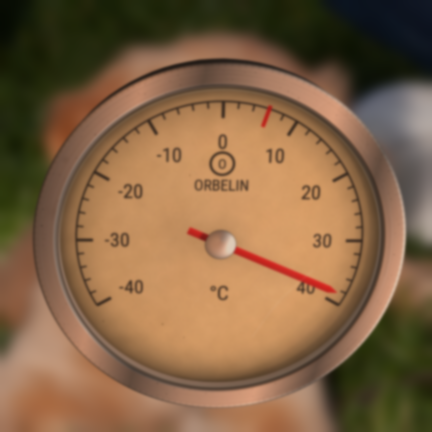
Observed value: 38 °C
